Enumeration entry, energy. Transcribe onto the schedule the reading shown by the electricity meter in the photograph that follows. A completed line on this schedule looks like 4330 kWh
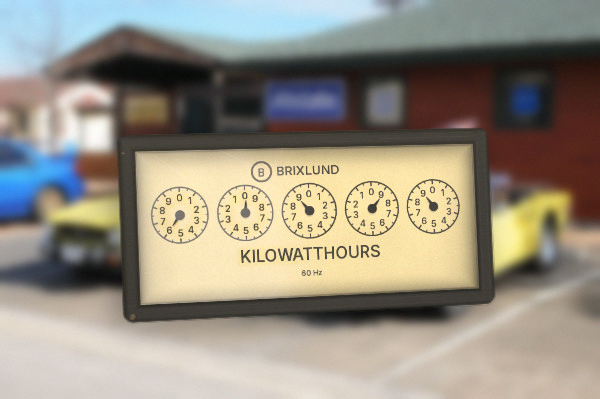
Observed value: 59889 kWh
